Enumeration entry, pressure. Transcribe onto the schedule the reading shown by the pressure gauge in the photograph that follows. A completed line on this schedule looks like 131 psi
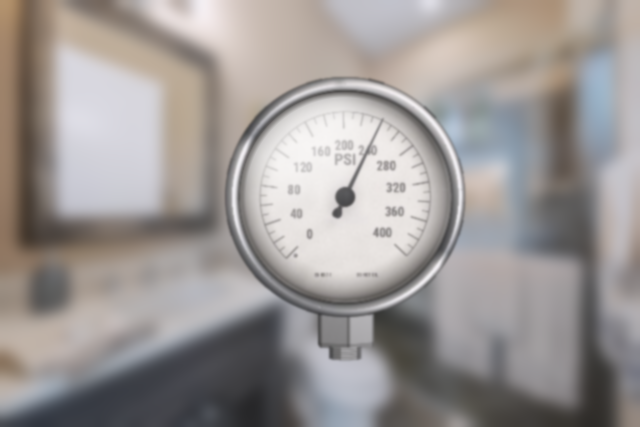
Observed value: 240 psi
